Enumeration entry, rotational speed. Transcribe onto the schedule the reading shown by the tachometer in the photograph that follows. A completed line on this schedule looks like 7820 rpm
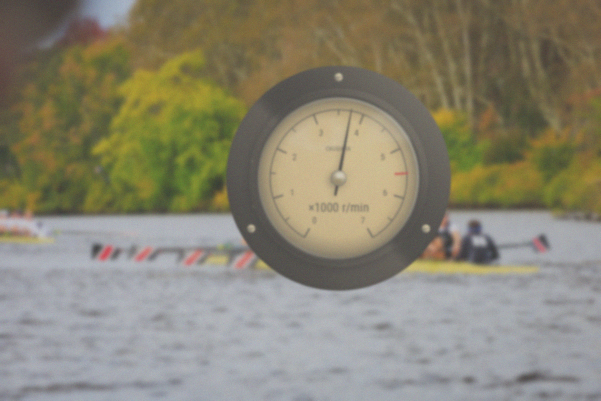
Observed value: 3750 rpm
